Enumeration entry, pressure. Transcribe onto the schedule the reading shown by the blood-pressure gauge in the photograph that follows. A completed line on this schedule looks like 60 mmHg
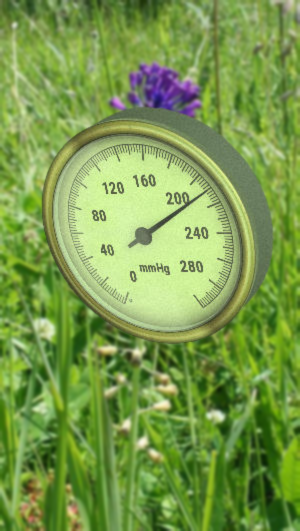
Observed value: 210 mmHg
